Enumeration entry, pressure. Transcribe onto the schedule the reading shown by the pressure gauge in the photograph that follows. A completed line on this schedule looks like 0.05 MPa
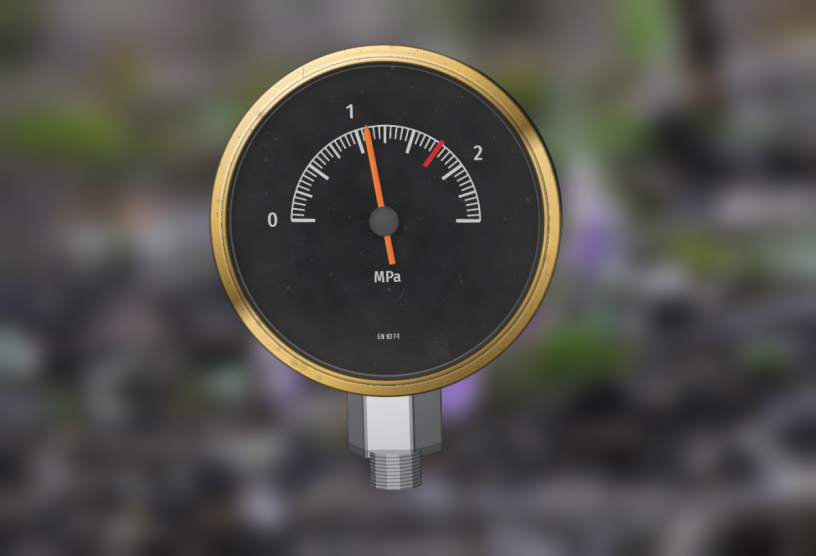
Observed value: 1.1 MPa
